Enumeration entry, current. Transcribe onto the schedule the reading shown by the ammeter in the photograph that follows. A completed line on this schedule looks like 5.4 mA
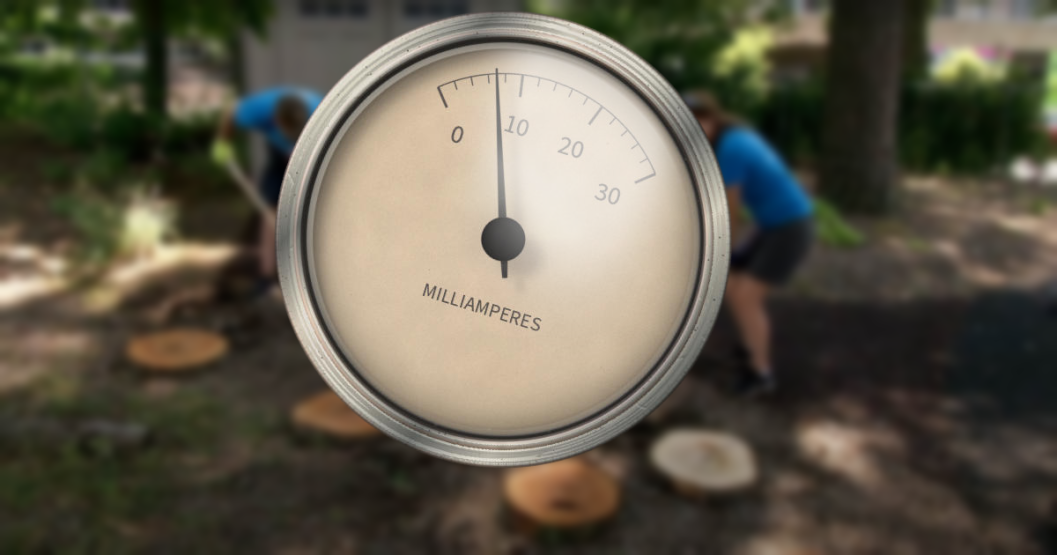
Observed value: 7 mA
